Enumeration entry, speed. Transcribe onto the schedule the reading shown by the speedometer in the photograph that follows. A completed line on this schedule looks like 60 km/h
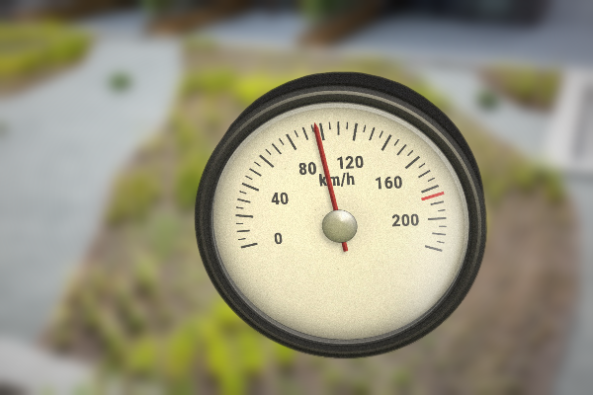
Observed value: 97.5 km/h
